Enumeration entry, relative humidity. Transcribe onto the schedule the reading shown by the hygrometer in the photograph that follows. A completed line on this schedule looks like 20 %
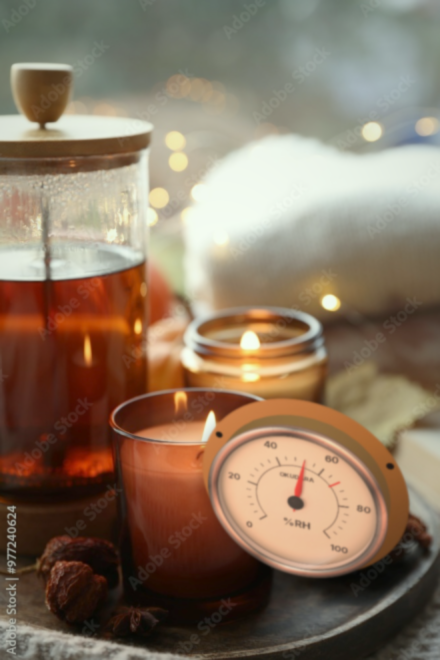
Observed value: 52 %
